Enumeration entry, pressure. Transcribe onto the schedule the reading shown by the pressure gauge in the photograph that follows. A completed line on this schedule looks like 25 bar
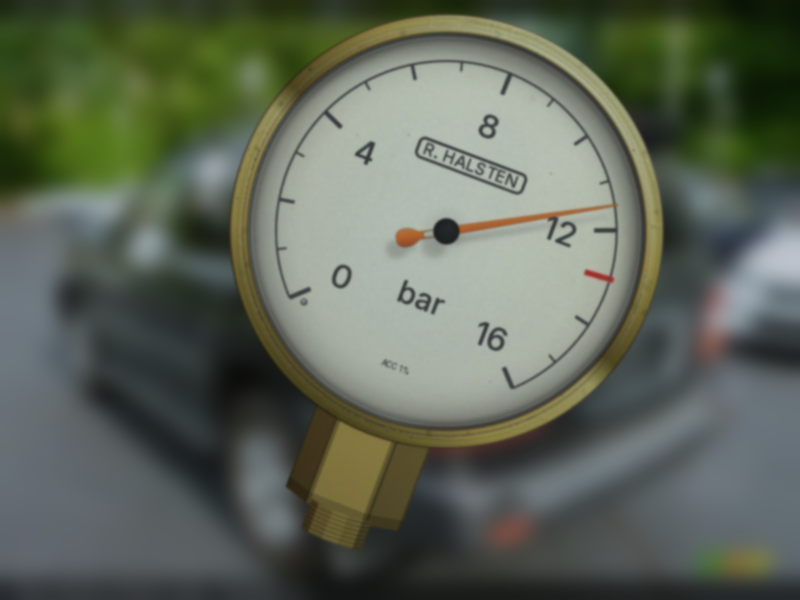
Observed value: 11.5 bar
